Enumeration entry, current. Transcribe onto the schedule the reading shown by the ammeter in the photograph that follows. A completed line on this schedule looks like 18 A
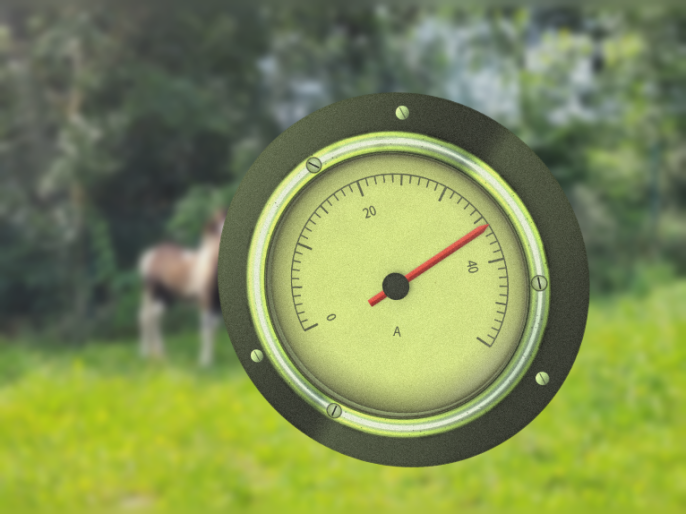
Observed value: 36 A
